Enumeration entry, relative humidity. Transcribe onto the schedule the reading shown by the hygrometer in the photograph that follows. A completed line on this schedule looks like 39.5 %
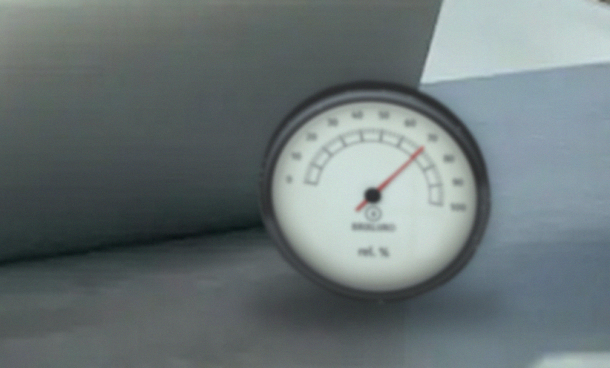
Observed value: 70 %
